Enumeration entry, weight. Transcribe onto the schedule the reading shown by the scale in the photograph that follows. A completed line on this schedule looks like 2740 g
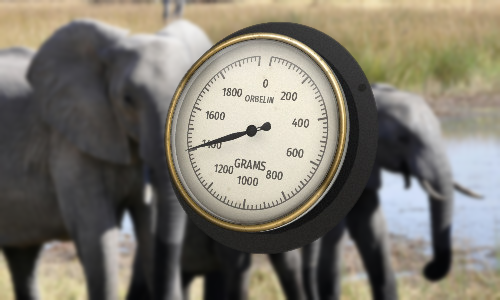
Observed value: 1400 g
